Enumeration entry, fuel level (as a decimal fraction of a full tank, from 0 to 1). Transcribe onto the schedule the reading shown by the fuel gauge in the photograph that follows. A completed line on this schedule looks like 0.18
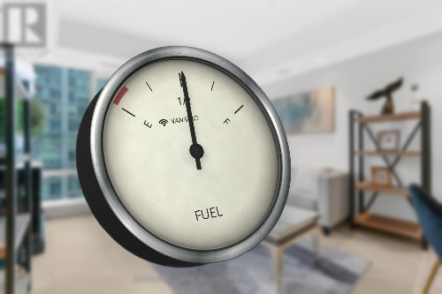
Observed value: 0.5
